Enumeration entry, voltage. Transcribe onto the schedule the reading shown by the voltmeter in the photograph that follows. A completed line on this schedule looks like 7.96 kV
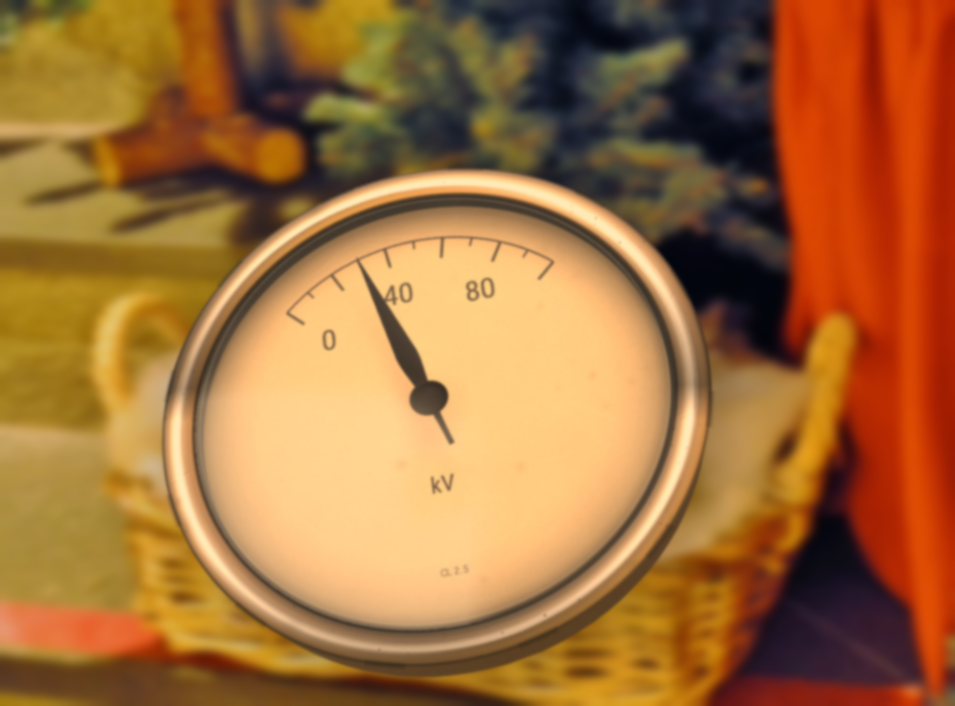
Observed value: 30 kV
